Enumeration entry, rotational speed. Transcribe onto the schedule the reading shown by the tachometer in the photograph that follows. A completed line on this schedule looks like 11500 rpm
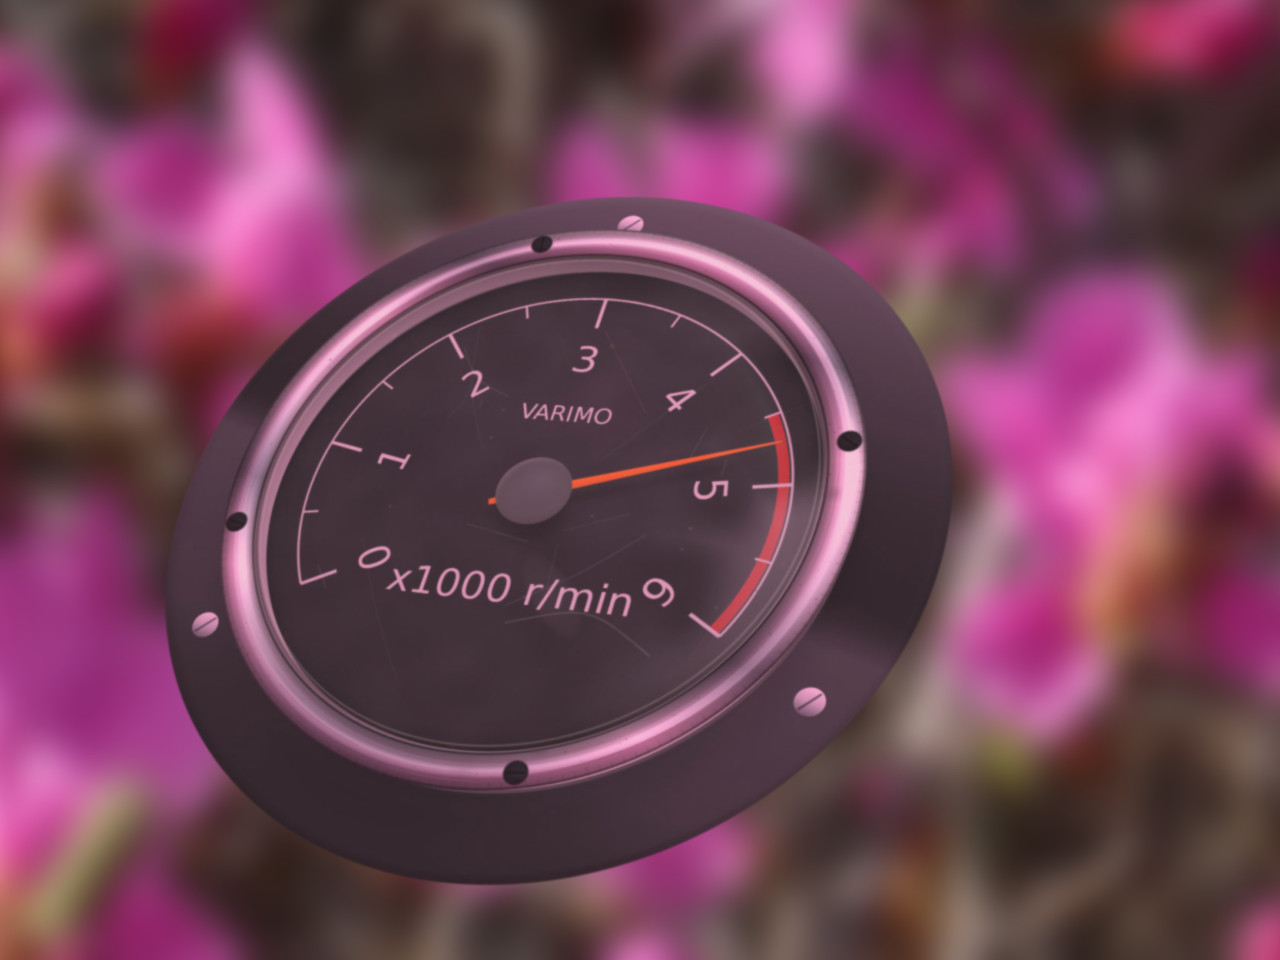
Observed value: 4750 rpm
